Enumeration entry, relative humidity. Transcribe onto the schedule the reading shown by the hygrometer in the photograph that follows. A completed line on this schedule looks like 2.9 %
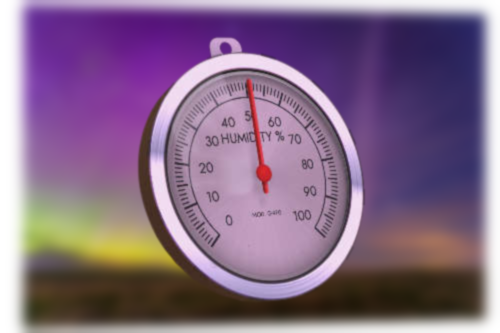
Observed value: 50 %
